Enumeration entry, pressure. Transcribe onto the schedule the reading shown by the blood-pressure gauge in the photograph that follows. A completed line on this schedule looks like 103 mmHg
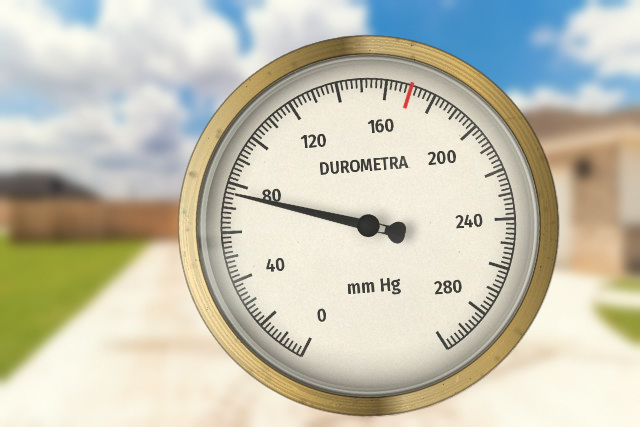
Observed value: 76 mmHg
